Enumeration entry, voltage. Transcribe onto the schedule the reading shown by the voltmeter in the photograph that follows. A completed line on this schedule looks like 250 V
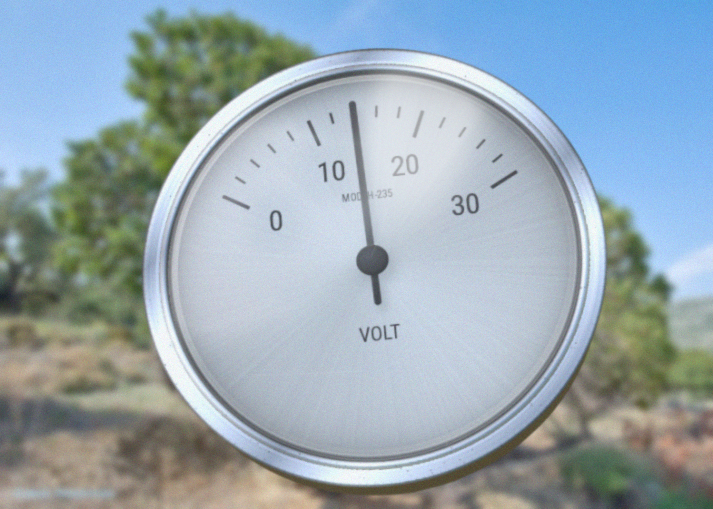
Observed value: 14 V
